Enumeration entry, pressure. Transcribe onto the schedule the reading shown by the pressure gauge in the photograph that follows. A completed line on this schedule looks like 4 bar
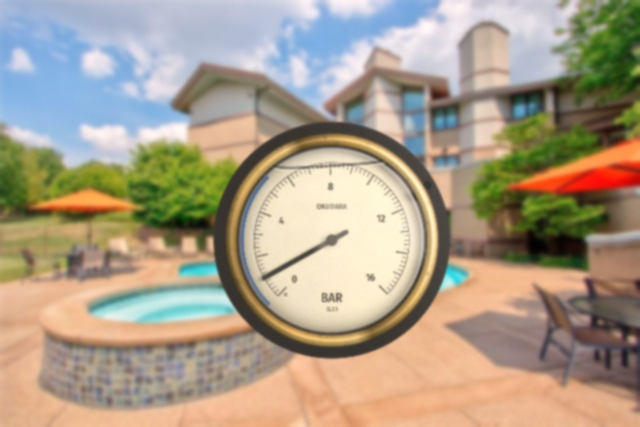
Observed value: 1 bar
